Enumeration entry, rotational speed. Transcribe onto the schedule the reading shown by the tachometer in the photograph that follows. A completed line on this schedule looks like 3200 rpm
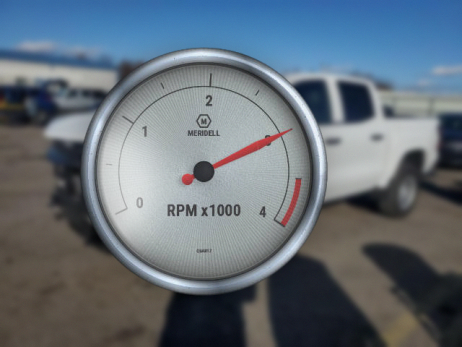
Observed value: 3000 rpm
